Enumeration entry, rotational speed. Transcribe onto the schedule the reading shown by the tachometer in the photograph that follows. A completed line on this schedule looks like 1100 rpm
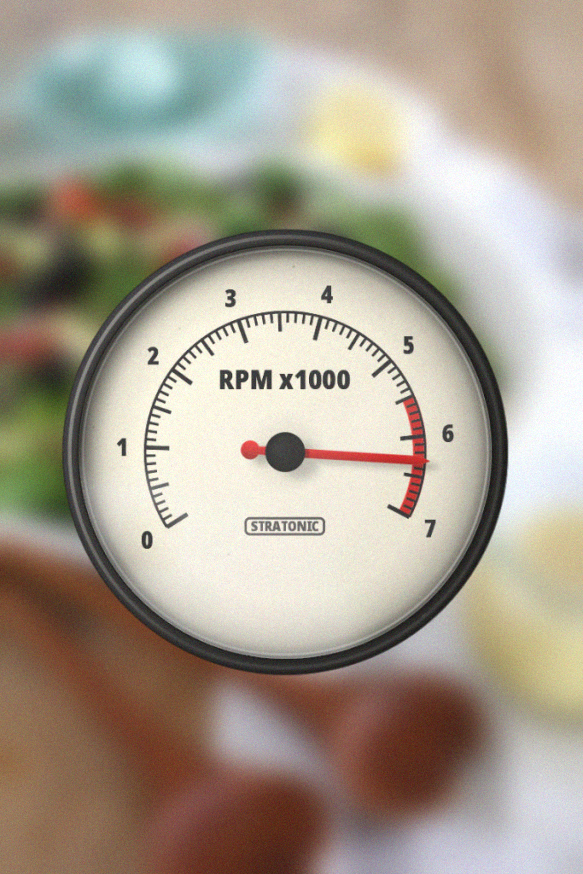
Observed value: 6300 rpm
